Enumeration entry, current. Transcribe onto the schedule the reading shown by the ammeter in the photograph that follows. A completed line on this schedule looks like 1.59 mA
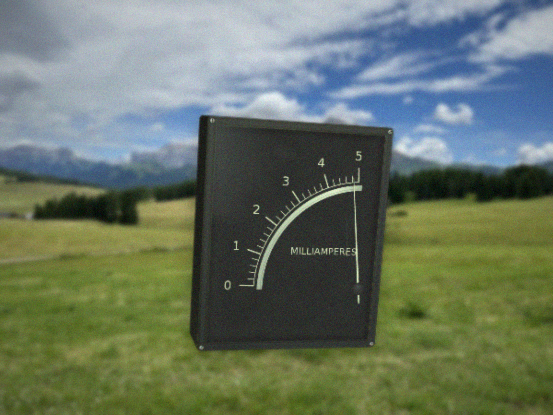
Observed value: 4.8 mA
